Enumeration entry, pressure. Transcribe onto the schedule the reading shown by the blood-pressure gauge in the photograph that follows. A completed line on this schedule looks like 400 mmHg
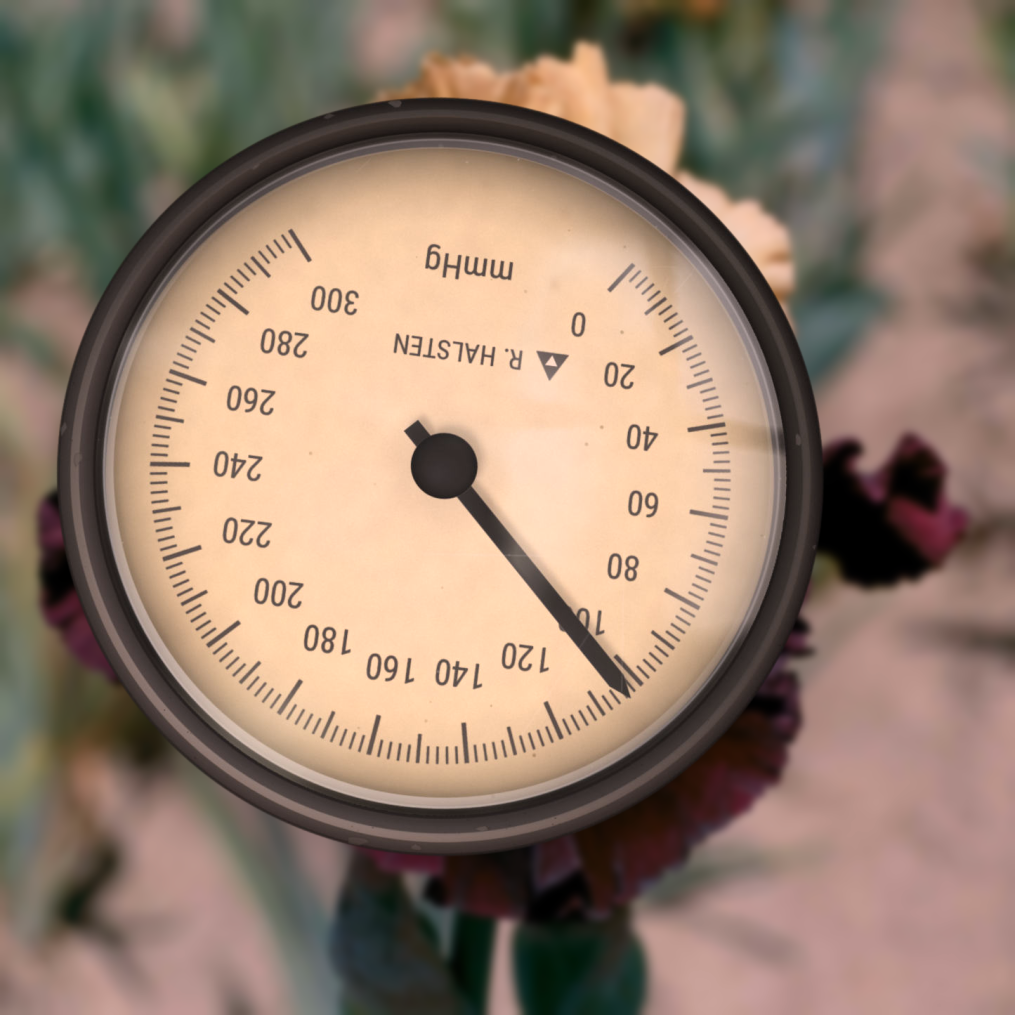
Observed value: 104 mmHg
